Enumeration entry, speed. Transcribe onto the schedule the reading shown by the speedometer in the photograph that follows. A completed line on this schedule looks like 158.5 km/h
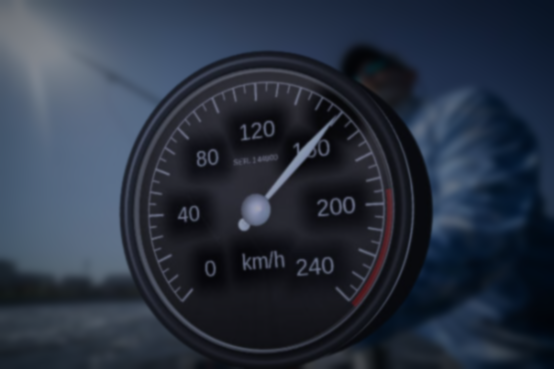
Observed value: 160 km/h
